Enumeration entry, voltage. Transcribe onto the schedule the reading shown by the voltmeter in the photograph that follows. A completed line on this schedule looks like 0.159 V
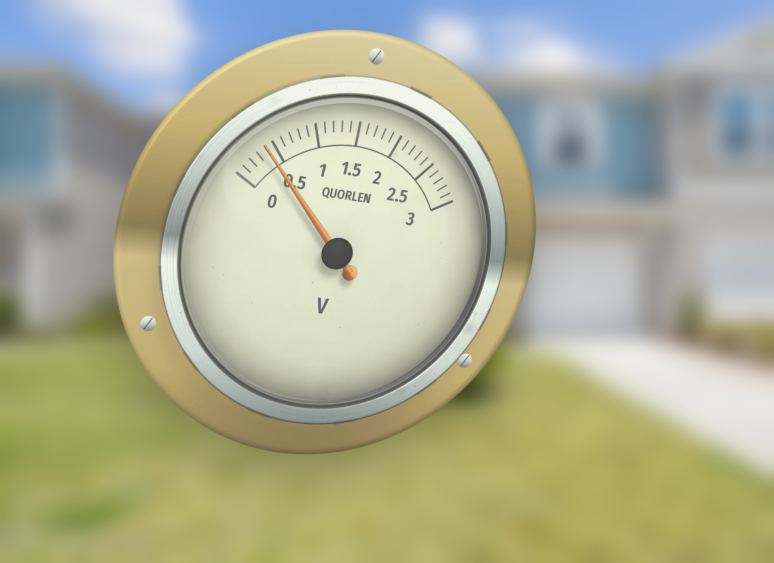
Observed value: 0.4 V
